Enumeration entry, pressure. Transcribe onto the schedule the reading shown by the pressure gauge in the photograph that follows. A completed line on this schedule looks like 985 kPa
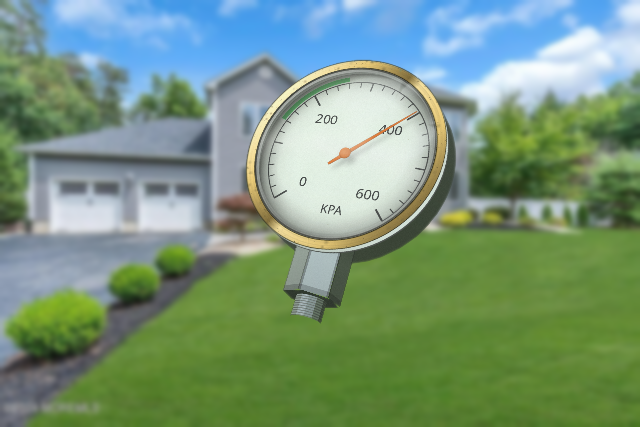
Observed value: 400 kPa
